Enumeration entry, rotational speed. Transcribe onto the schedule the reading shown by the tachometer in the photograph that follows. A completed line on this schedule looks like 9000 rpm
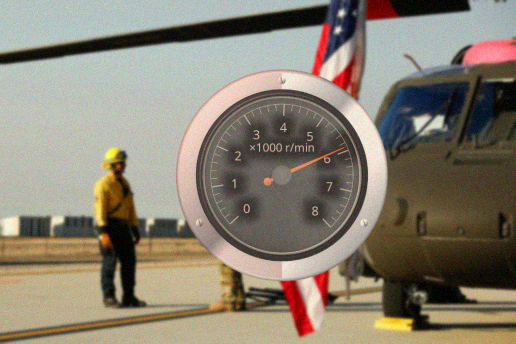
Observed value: 5900 rpm
